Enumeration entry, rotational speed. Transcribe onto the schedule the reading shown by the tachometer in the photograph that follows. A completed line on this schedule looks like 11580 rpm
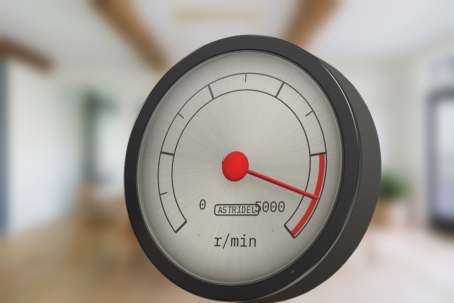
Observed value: 4500 rpm
